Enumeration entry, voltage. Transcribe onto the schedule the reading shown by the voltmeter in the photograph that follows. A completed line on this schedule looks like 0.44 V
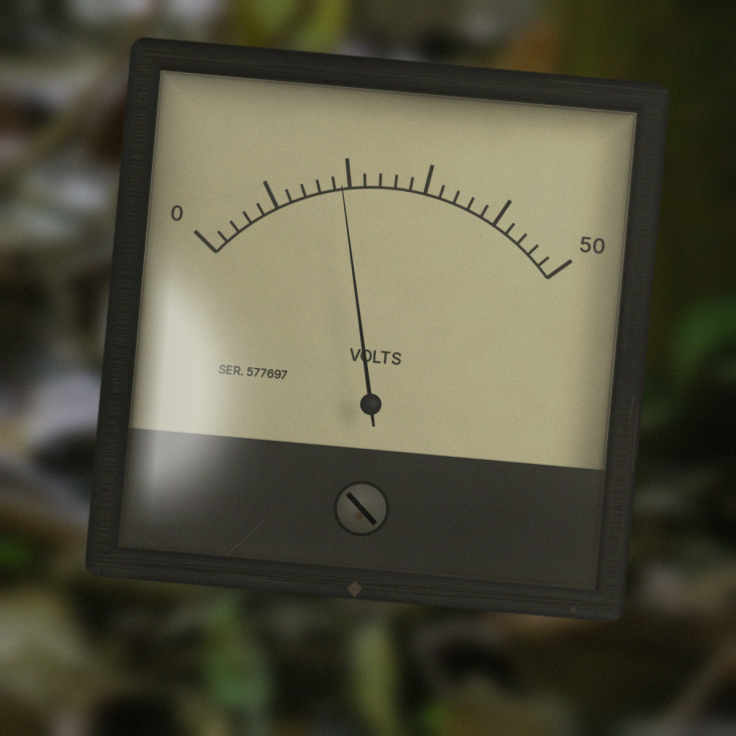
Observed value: 19 V
